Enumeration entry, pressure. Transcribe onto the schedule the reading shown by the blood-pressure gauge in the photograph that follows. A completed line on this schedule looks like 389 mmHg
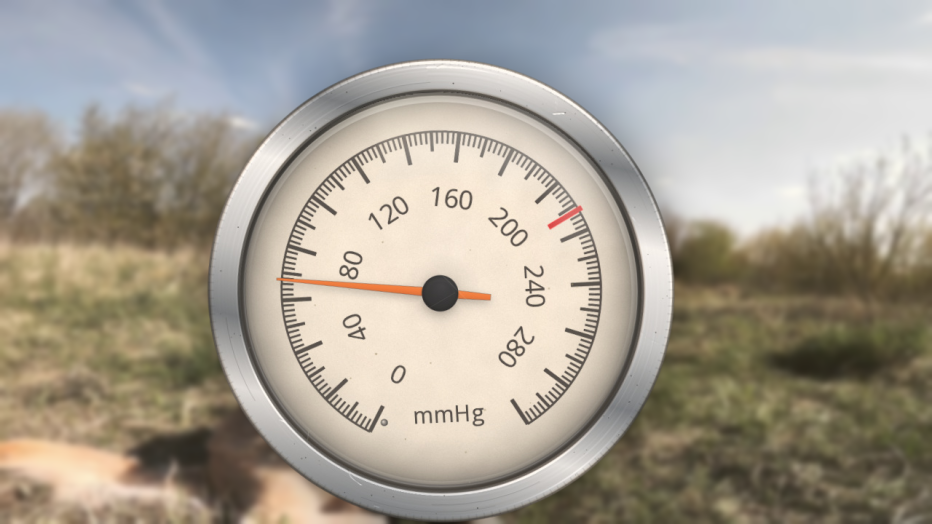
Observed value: 68 mmHg
